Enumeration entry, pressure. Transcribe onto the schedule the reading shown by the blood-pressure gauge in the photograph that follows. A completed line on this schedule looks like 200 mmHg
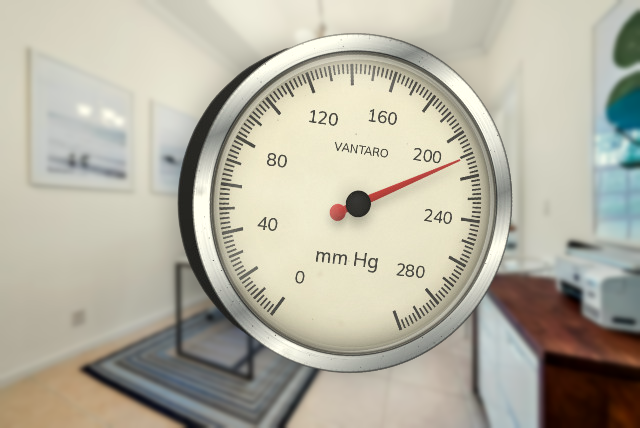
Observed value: 210 mmHg
